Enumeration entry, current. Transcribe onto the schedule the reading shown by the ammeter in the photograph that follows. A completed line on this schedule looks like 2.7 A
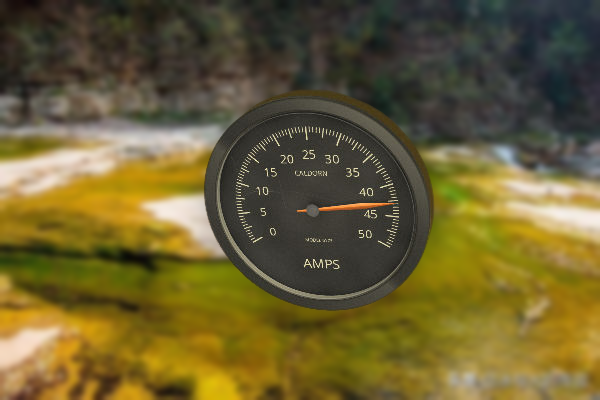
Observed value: 42.5 A
